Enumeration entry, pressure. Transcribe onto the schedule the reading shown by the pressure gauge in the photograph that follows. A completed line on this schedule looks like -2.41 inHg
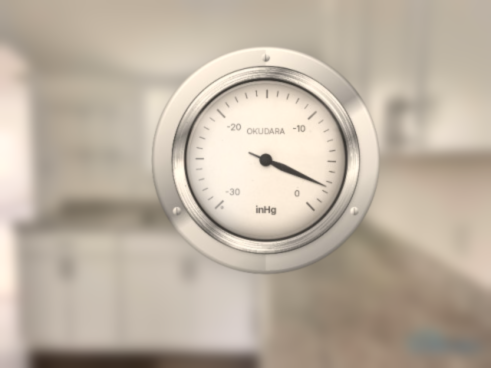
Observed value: -2.5 inHg
